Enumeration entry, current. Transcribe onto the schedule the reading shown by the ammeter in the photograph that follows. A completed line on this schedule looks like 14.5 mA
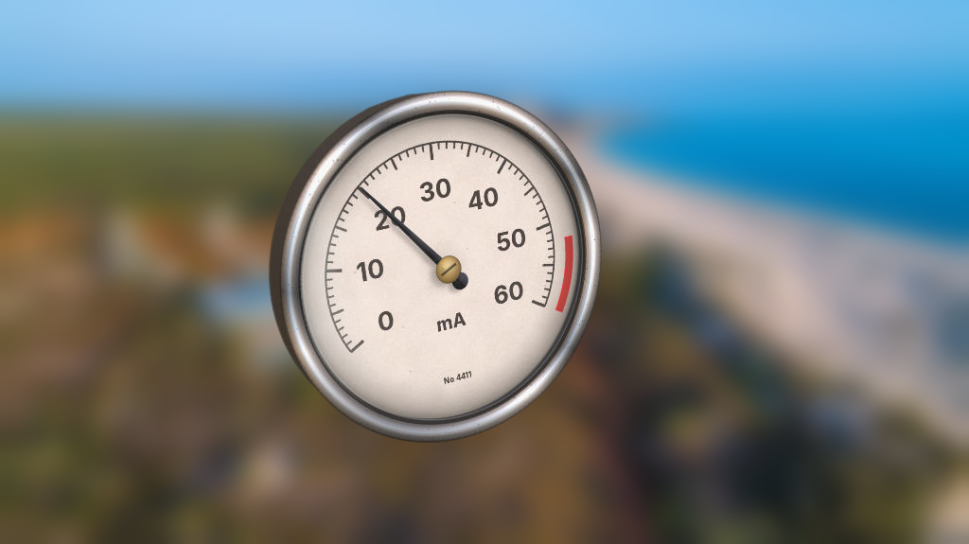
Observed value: 20 mA
